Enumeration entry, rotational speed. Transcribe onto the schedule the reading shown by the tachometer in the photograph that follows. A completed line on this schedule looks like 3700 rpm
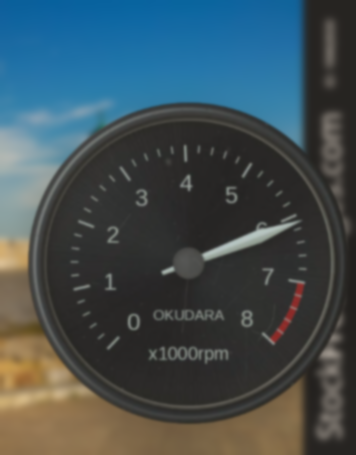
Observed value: 6100 rpm
